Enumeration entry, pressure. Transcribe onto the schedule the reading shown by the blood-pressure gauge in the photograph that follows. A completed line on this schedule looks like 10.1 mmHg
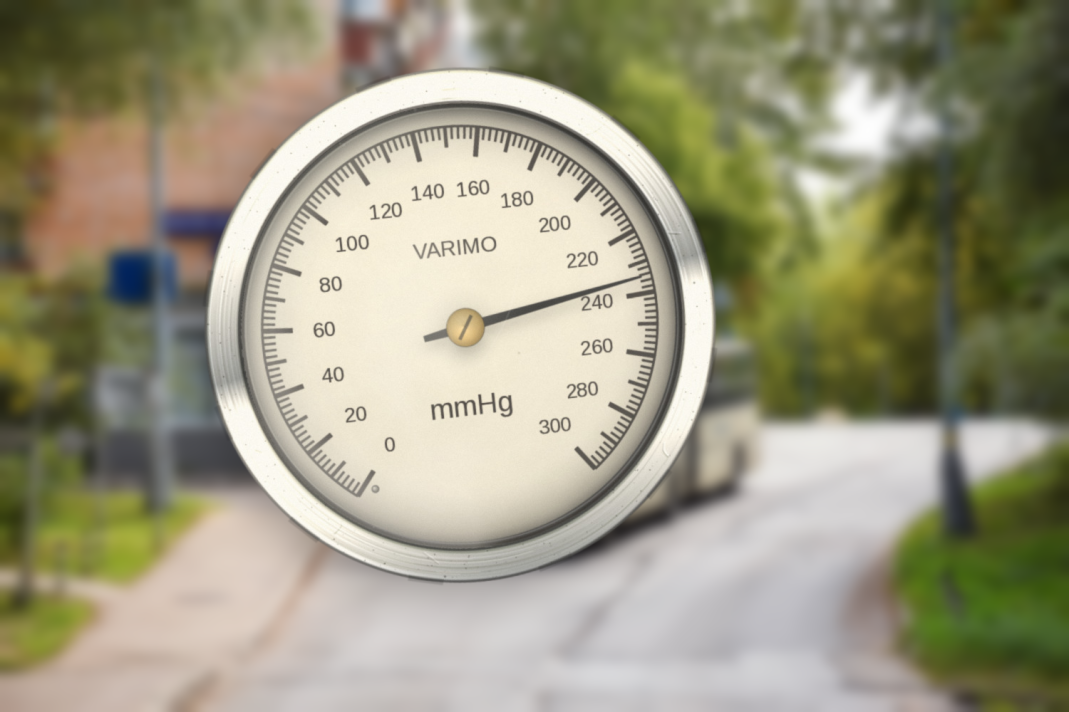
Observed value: 234 mmHg
